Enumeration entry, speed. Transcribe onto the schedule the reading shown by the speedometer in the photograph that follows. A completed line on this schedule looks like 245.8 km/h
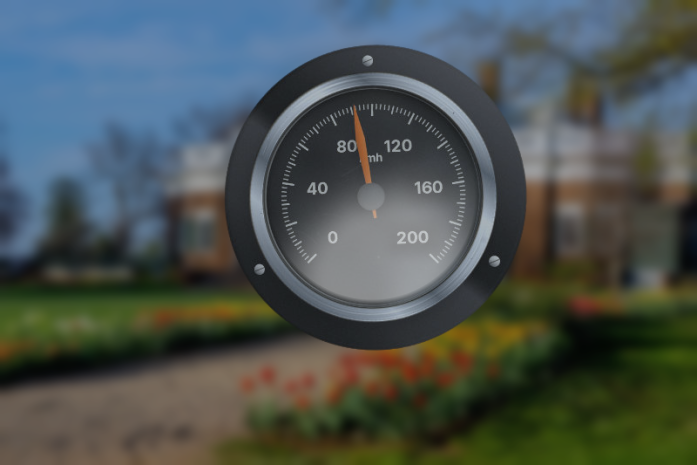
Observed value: 92 km/h
